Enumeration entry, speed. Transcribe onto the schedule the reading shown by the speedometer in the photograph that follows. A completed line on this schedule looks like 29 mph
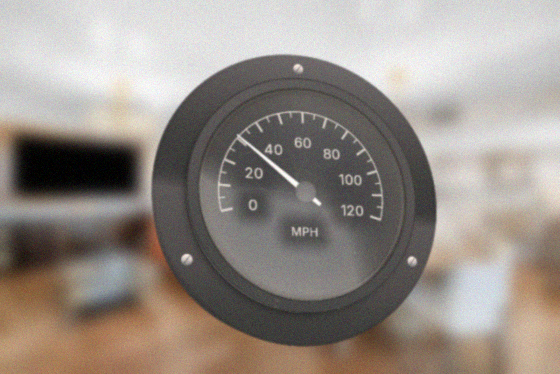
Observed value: 30 mph
